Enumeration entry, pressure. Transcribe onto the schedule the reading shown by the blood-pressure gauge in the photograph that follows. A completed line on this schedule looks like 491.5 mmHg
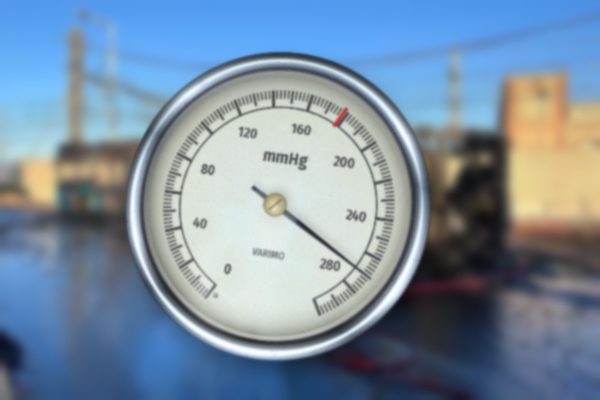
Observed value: 270 mmHg
